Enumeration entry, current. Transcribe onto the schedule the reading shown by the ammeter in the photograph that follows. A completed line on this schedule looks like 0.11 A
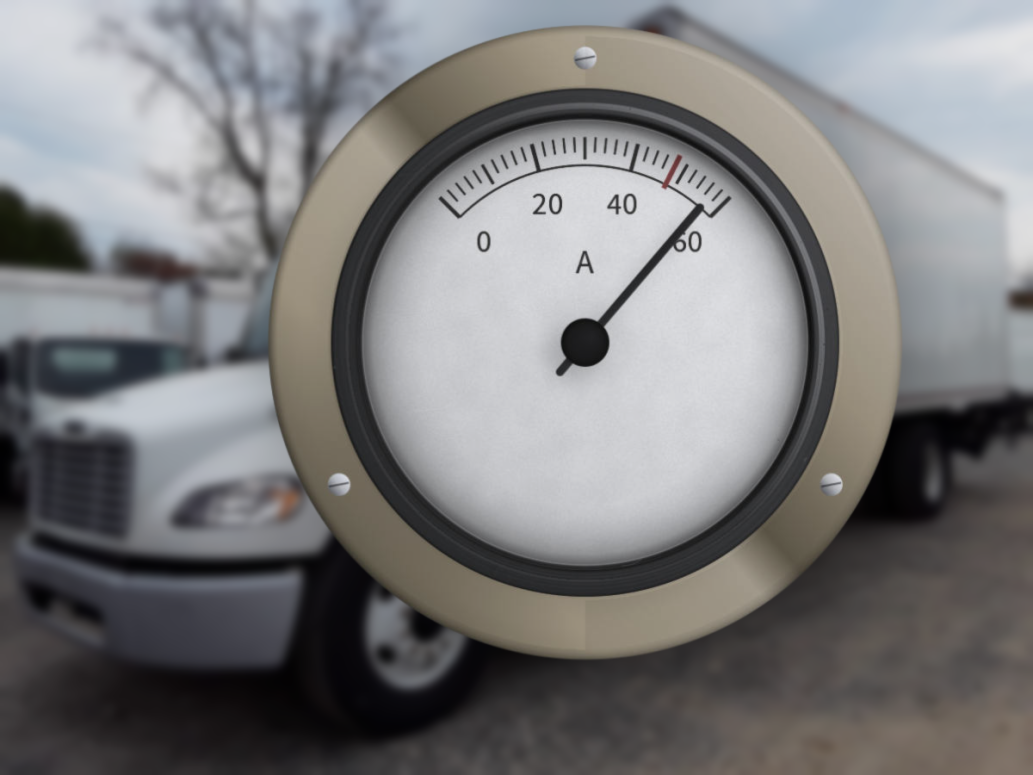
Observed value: 57 A
